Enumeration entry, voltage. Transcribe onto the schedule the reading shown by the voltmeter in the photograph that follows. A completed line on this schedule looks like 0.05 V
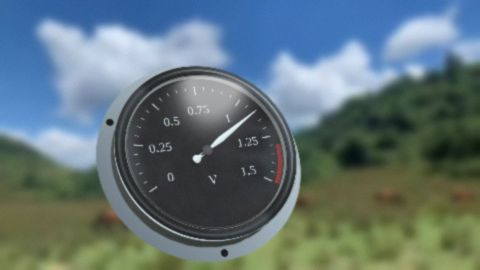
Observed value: 1.1 V
